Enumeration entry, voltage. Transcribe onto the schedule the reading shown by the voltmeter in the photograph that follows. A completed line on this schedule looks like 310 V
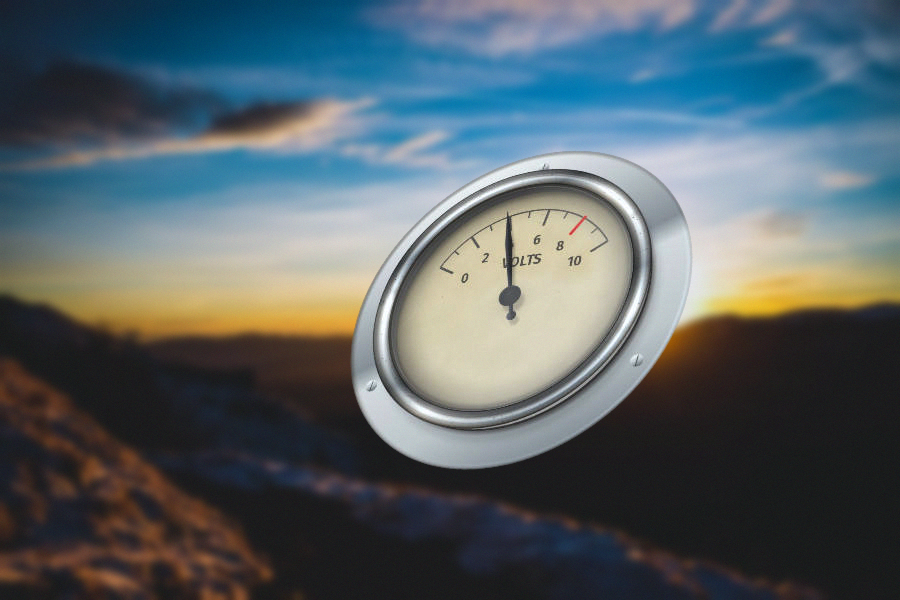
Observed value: 4 V
